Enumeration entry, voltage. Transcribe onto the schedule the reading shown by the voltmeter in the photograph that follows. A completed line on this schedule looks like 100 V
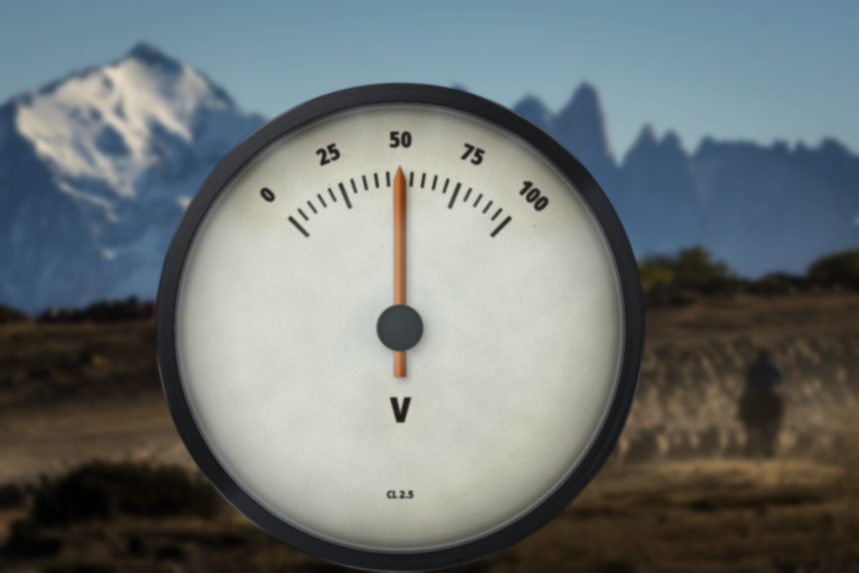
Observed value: 50 V
